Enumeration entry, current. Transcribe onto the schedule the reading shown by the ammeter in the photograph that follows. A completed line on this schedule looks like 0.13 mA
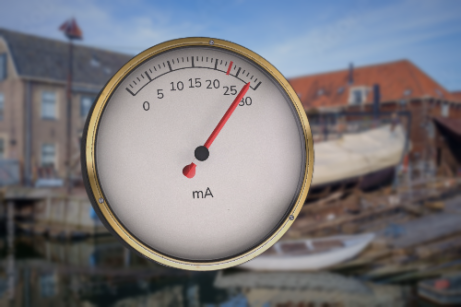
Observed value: 28 mA
